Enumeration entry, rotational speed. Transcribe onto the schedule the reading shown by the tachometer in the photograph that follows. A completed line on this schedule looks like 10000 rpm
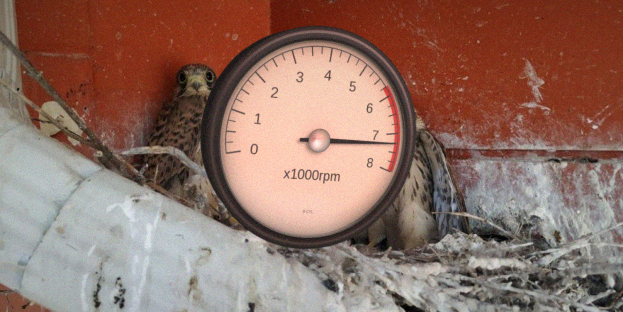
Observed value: 7250 rpm
